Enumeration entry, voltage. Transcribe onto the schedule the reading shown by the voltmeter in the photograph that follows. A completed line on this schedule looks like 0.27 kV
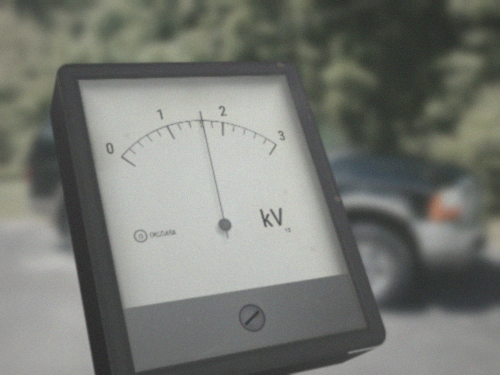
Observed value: 1.6 kV
